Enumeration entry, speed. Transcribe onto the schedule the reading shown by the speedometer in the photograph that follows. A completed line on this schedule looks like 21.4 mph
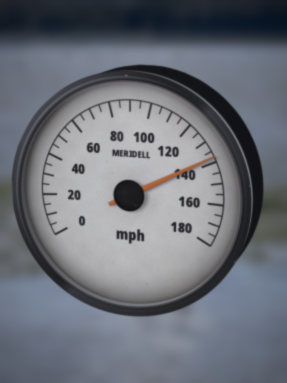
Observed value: 137.5 mph
